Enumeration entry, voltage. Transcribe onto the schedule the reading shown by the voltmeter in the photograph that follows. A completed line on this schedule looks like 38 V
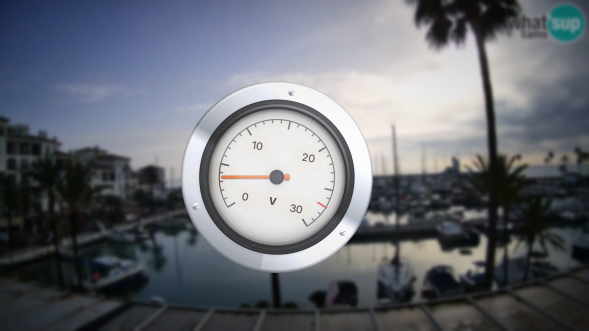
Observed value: 3.5 V
